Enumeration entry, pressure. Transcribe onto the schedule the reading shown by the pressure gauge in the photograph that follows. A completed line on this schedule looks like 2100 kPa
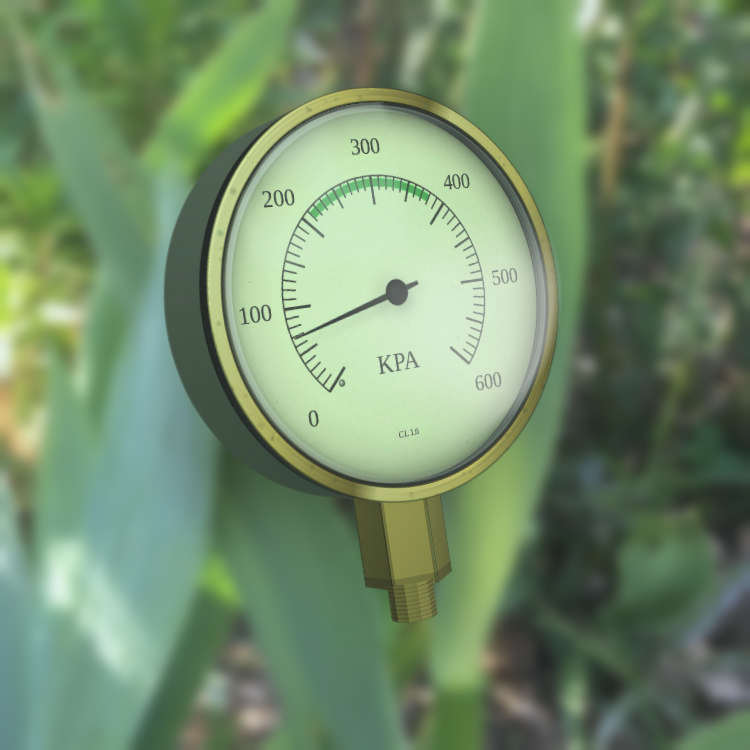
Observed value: 70 kPa
